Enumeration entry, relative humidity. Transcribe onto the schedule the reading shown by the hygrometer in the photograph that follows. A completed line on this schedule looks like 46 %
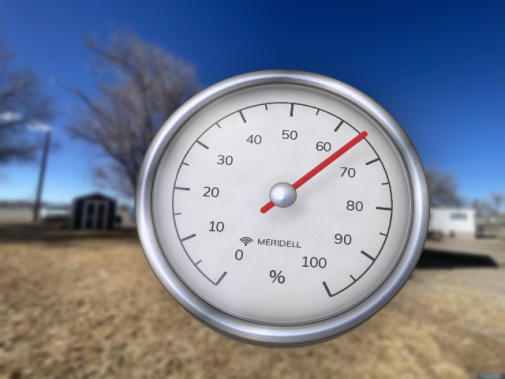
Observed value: 65 %
